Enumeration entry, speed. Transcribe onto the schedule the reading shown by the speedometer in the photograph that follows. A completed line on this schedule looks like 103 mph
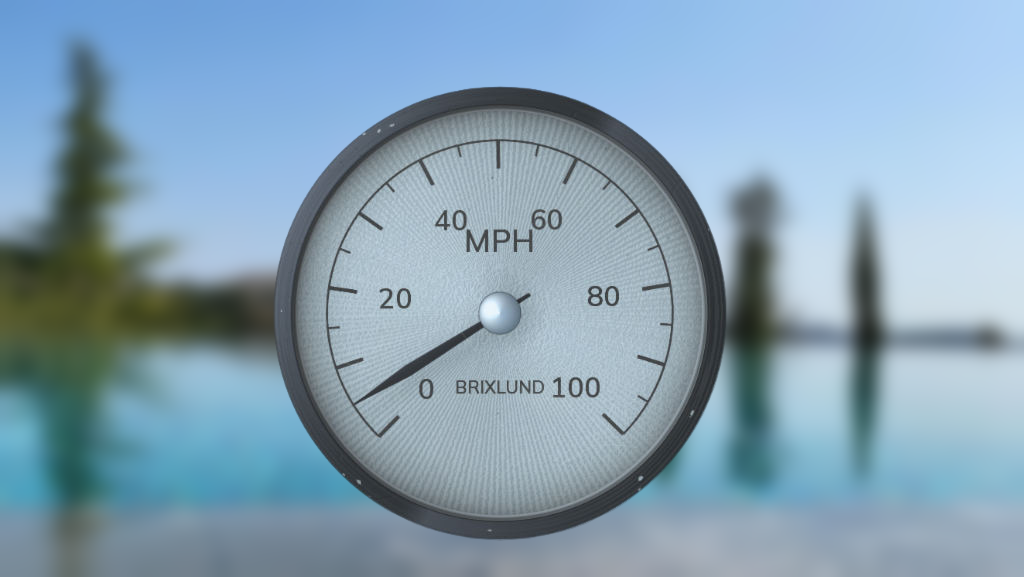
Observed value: 5 mph
